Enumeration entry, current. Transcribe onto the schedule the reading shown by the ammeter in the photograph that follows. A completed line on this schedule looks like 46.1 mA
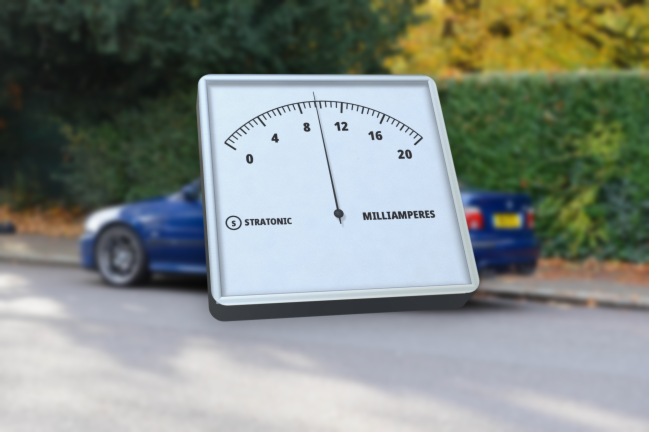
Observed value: 9.5 mA
